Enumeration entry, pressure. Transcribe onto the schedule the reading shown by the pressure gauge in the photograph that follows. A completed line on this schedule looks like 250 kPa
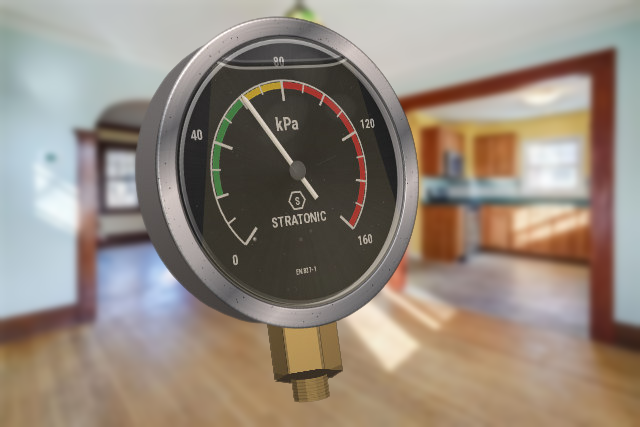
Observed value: 60 kPa
